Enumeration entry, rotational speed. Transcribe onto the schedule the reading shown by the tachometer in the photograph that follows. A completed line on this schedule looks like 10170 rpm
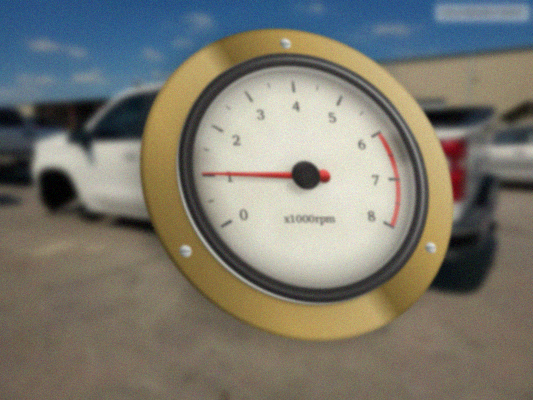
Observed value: 1000 rpm
